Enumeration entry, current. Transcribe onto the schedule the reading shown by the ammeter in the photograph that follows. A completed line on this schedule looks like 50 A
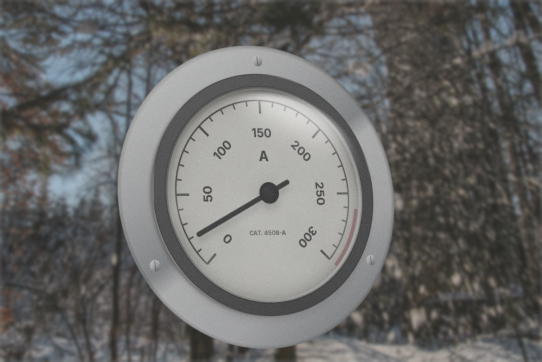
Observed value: 20 A
